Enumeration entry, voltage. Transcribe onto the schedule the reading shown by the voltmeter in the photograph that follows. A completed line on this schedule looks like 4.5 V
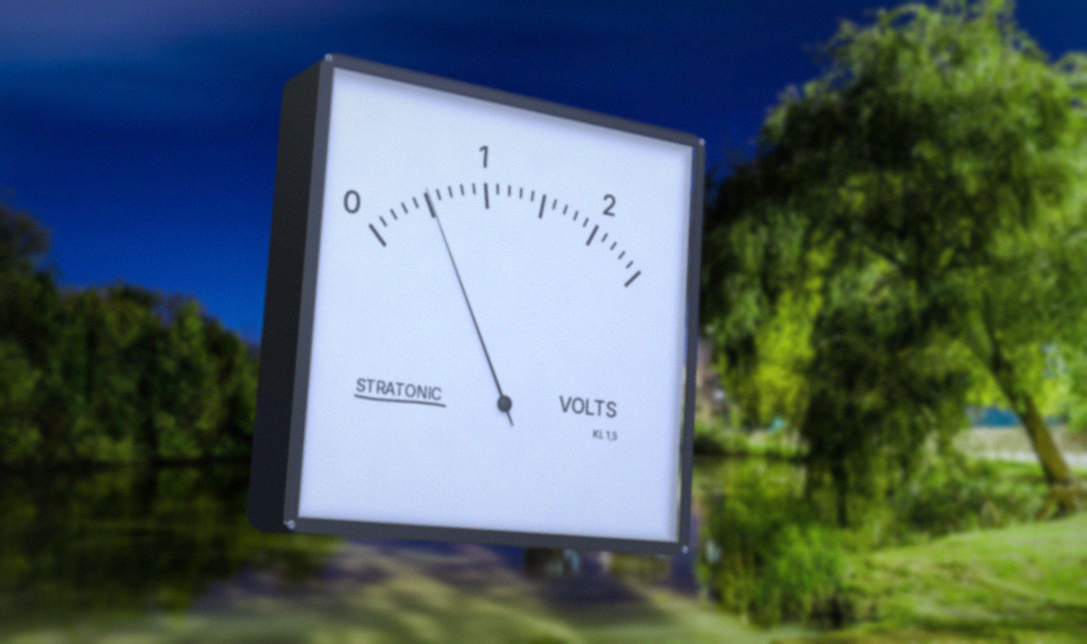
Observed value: 0.5 V
